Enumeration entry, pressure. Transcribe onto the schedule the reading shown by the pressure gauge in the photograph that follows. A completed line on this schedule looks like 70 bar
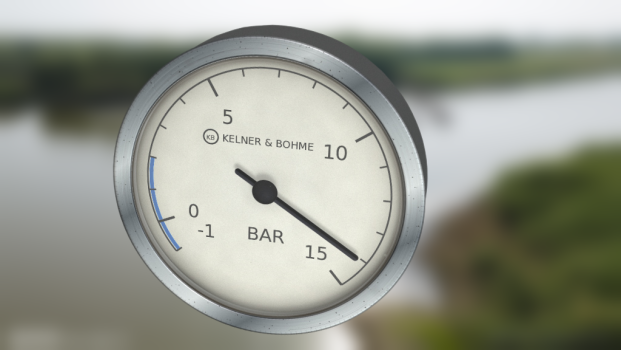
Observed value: 14 bar
